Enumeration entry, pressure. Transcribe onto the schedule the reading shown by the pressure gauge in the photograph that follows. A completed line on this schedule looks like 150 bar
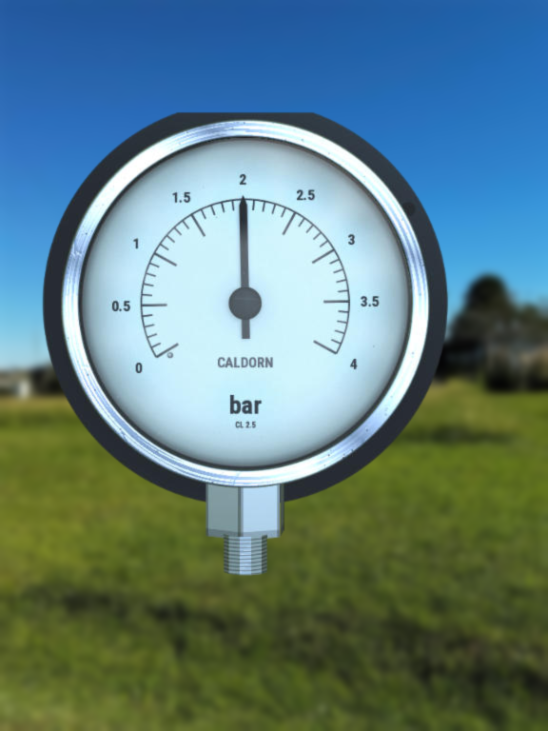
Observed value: 2 bar
